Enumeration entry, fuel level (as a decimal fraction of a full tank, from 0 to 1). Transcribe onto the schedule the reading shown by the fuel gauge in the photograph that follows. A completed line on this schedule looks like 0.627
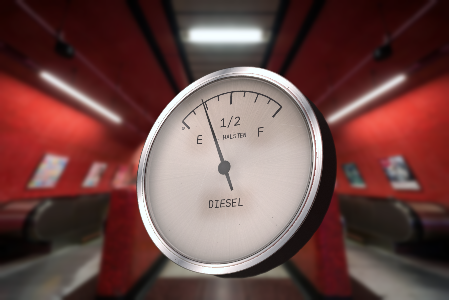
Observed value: 0.25
